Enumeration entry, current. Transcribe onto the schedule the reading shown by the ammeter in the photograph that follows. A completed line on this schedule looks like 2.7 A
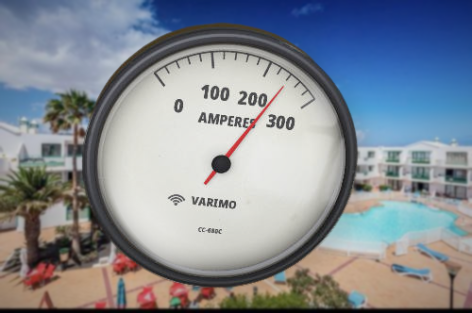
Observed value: 240 A
